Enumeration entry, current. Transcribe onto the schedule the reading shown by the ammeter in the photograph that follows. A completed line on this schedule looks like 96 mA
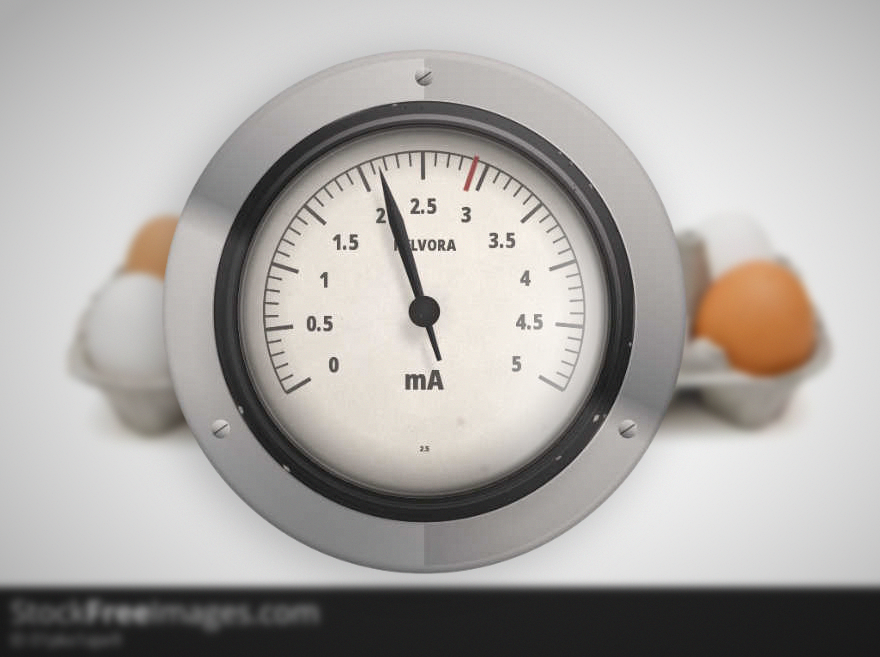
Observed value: 2.15 mA
